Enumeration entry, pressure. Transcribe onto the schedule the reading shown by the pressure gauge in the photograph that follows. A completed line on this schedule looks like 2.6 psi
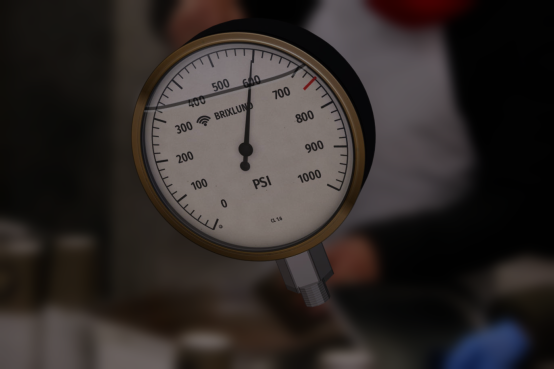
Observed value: 600 psi
